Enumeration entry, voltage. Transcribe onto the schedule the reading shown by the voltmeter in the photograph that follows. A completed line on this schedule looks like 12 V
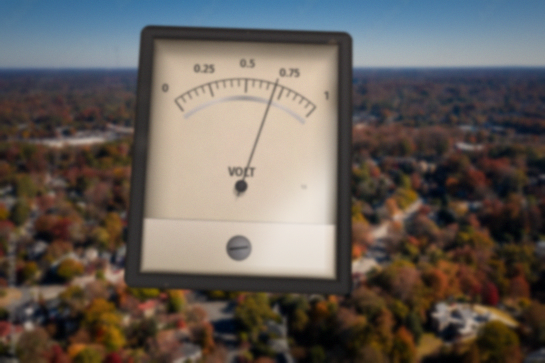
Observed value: 0.7 V
